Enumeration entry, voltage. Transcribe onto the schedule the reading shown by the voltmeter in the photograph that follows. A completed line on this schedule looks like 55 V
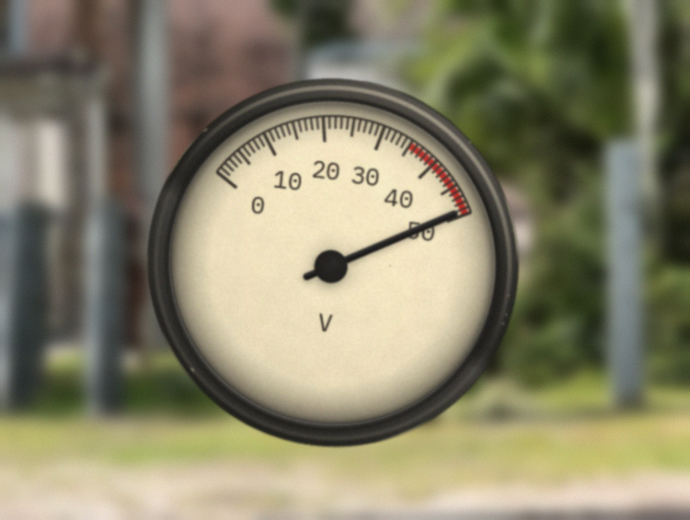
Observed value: 49 V
